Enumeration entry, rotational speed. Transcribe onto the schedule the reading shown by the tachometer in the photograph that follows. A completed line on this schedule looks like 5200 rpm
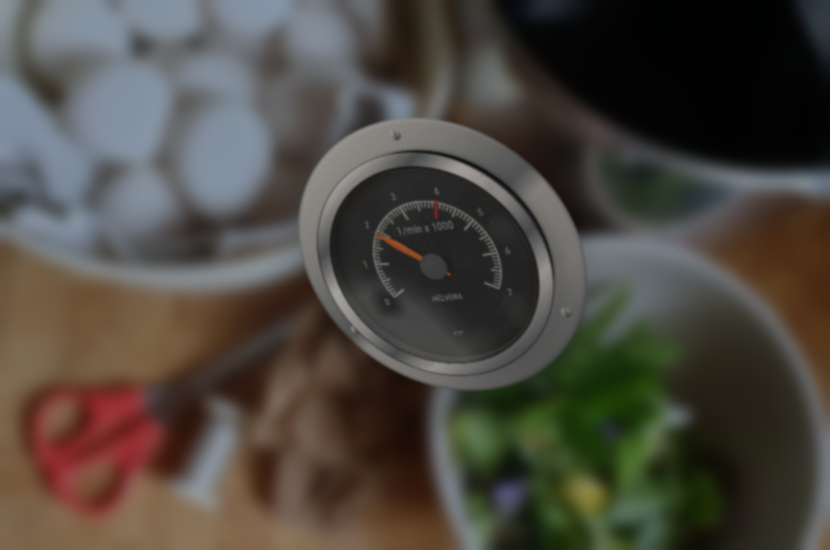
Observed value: 2000 rpm
